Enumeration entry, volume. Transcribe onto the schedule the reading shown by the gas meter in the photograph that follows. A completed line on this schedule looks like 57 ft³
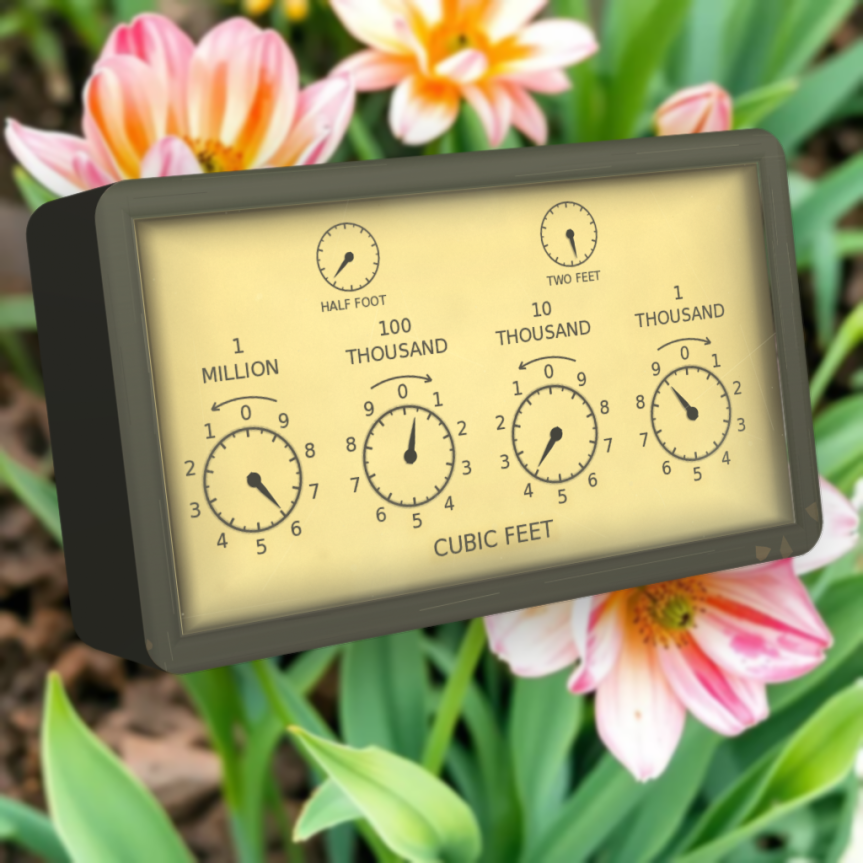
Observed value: 603900 ft³
